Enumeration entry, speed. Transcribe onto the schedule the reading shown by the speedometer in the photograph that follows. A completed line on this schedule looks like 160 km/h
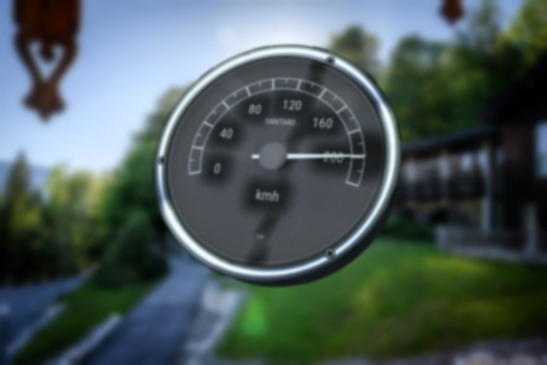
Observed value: 200 km/h
